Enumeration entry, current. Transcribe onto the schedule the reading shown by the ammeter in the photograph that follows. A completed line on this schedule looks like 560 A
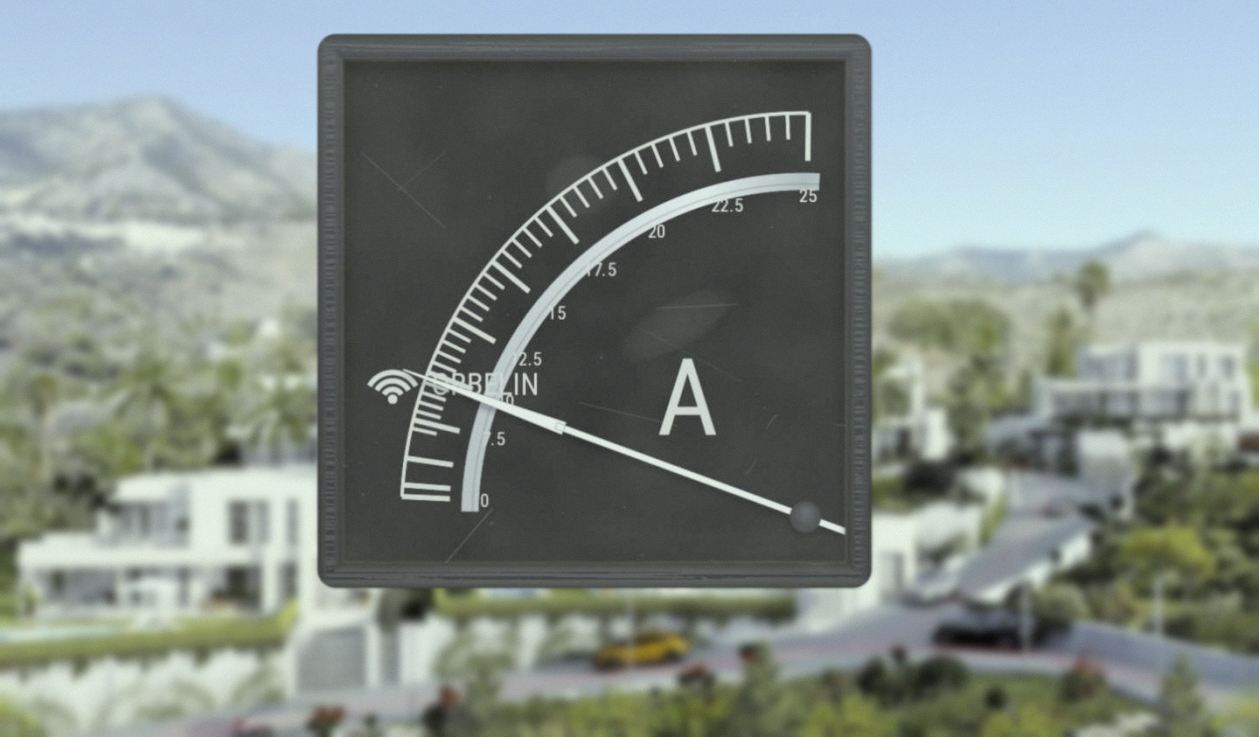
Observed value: 9.75 A
